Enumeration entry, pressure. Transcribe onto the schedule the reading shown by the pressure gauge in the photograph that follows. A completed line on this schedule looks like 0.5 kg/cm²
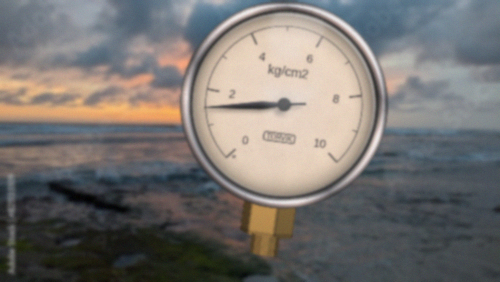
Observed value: 1.5 kg/cm²
